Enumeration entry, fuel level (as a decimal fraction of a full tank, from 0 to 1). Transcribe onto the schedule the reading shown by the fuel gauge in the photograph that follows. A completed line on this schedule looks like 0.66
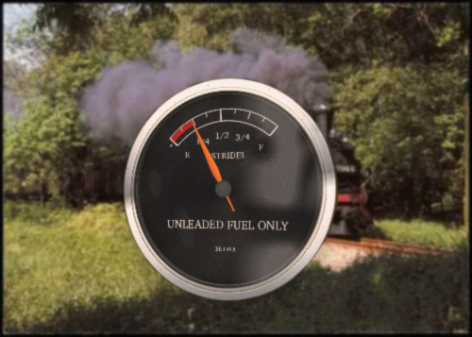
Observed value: 0.25
